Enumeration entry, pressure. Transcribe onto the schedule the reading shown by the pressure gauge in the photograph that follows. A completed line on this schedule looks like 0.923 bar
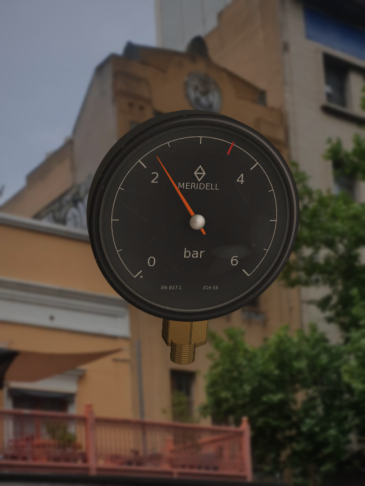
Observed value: 2.25 bar
